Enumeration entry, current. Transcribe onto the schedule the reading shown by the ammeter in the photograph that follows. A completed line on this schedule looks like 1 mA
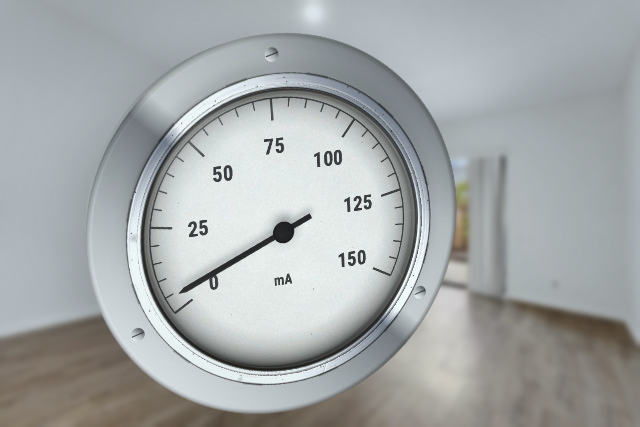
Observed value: 5 mA
